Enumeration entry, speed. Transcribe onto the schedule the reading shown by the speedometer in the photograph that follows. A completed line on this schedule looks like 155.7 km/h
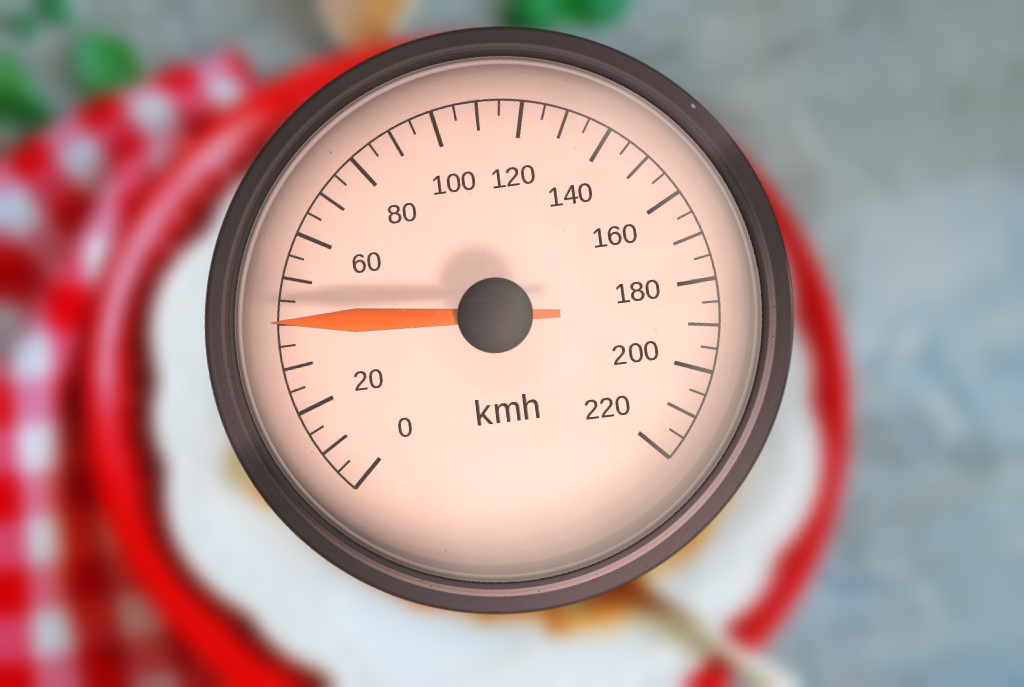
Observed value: 40 km/h
